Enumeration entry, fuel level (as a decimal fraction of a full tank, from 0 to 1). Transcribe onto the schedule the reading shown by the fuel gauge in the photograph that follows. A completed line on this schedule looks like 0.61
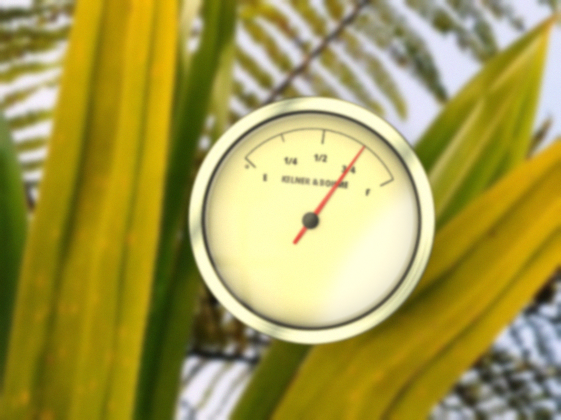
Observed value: 0.75
